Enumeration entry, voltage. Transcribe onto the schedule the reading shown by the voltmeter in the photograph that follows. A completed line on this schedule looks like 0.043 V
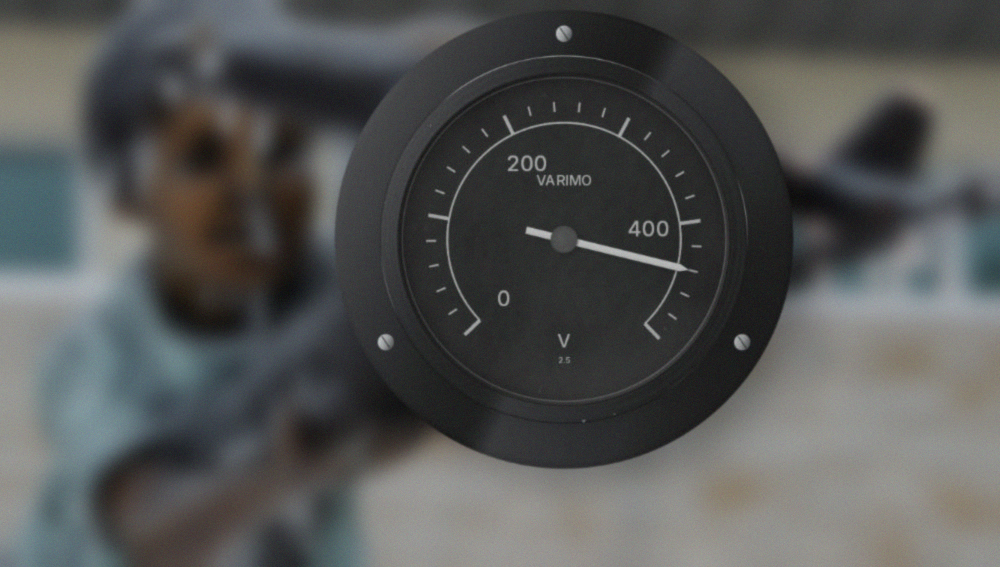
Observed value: 440 V
